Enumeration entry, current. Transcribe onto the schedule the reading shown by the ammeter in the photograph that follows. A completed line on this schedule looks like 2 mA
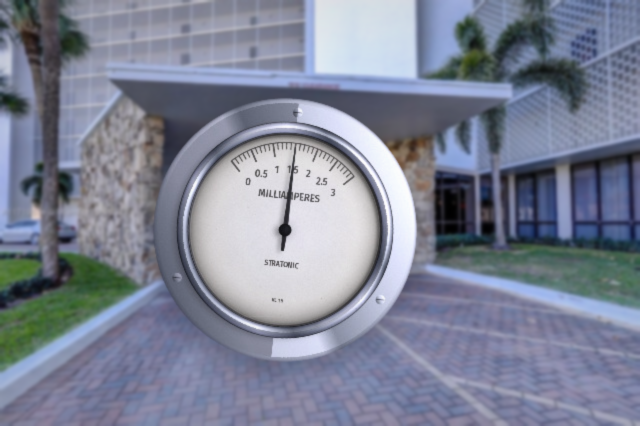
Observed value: 1.5 mA
